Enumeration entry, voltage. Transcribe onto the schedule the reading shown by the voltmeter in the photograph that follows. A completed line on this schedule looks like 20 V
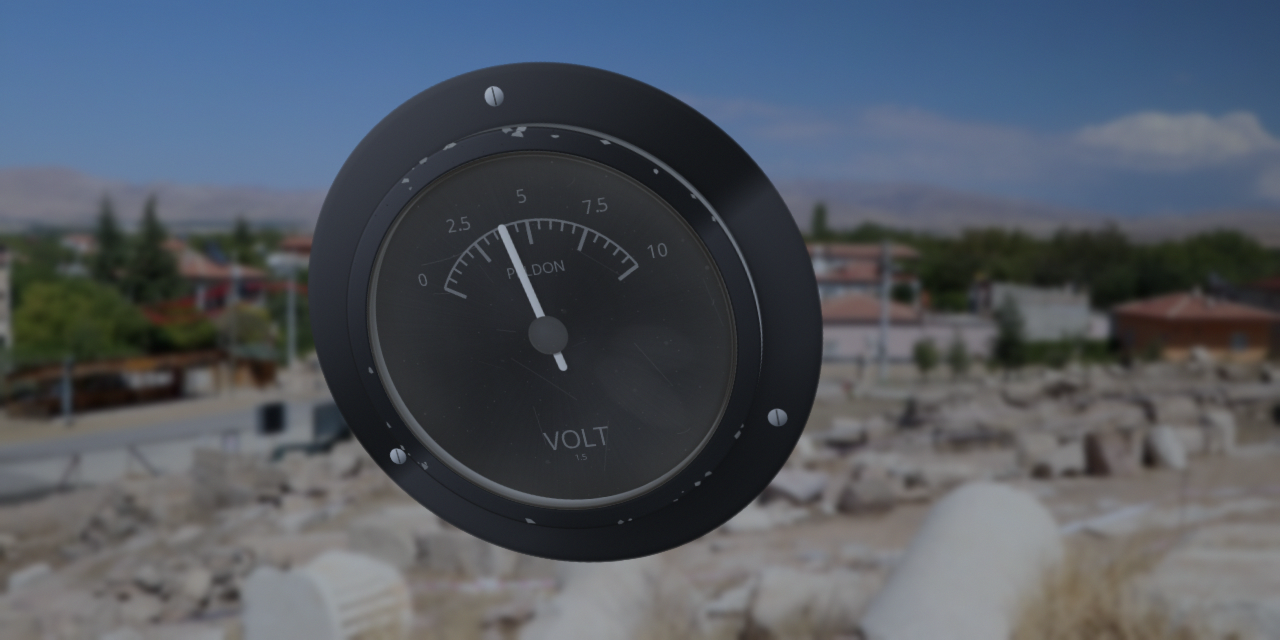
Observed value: 4 V
